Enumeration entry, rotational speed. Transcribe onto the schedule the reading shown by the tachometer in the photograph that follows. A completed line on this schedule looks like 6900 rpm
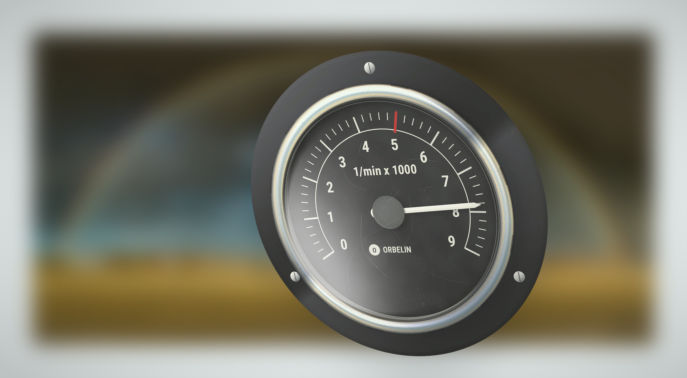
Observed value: 7800 rpm
